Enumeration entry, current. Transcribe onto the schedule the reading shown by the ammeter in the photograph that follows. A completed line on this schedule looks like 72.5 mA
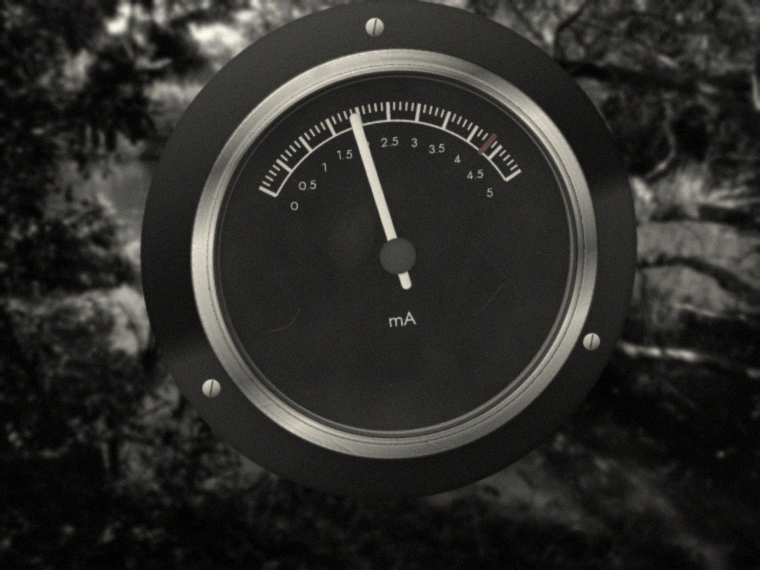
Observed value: 1.9 mA
